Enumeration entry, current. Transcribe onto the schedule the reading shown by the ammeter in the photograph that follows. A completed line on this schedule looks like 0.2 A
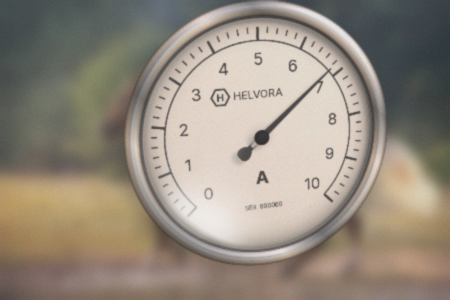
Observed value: 6.8 A
